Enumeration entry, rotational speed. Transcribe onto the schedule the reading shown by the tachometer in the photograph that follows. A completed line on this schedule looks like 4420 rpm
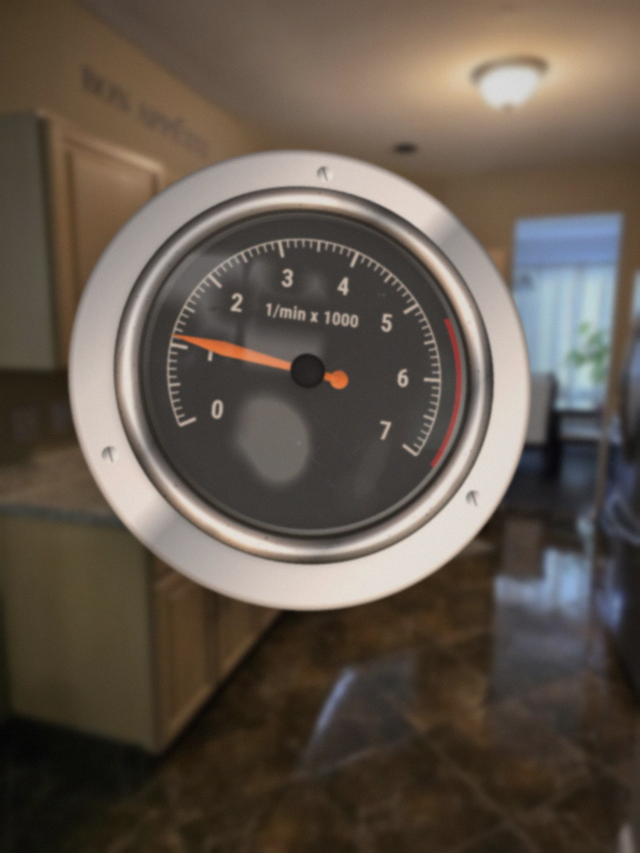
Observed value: 1100 rpm
